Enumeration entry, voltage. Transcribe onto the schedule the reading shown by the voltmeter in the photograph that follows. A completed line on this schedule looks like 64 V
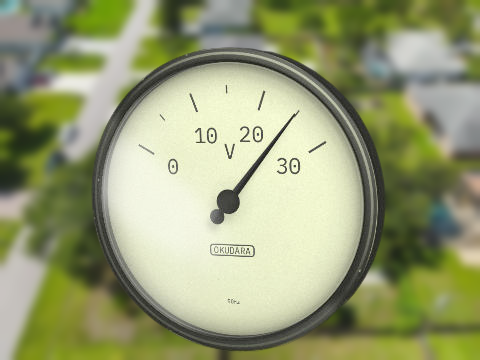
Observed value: 25 V
